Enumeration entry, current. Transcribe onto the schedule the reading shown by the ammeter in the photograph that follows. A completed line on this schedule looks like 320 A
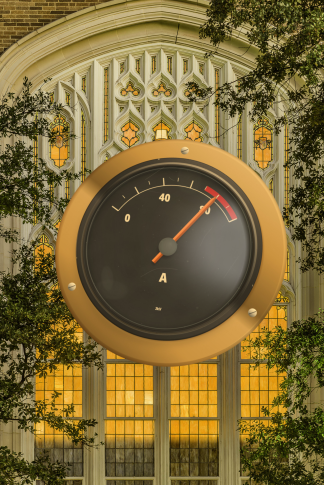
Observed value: 80 A
